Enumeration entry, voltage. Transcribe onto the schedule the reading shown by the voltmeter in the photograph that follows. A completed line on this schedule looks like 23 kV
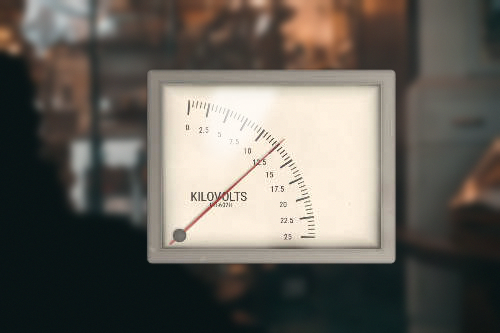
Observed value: 12.5 kV
